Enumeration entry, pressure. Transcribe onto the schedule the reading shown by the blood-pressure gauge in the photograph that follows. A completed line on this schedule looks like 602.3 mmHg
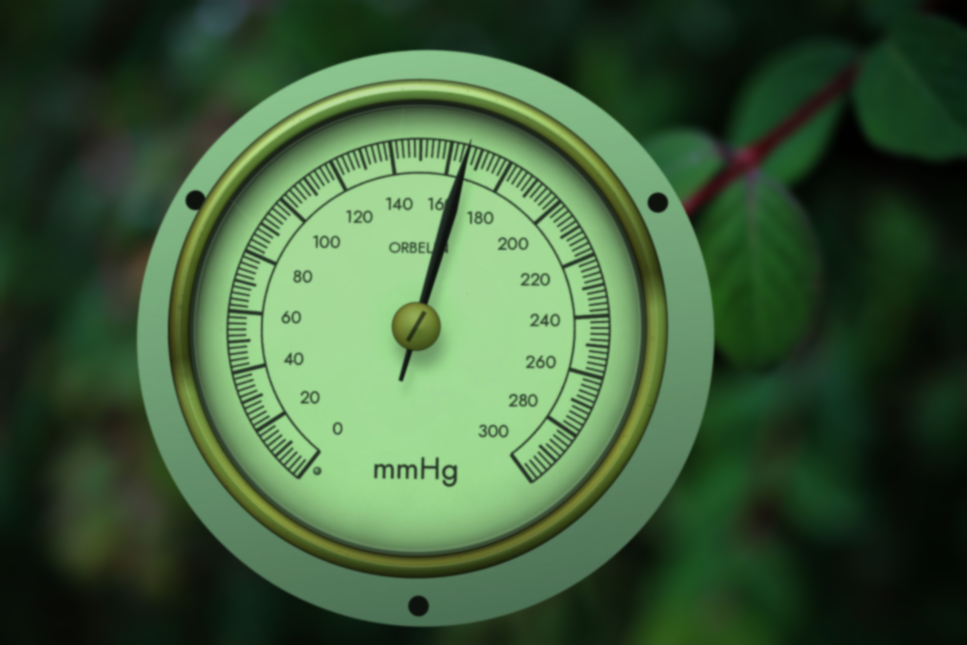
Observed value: 166 mmHg
